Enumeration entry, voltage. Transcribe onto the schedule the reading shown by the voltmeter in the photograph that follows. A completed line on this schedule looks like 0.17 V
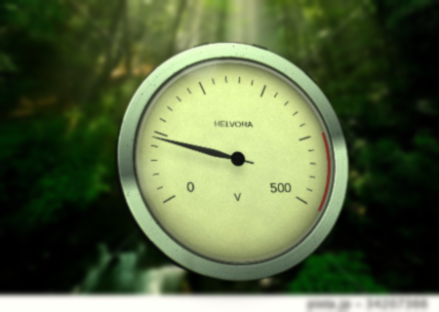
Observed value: 90 V
